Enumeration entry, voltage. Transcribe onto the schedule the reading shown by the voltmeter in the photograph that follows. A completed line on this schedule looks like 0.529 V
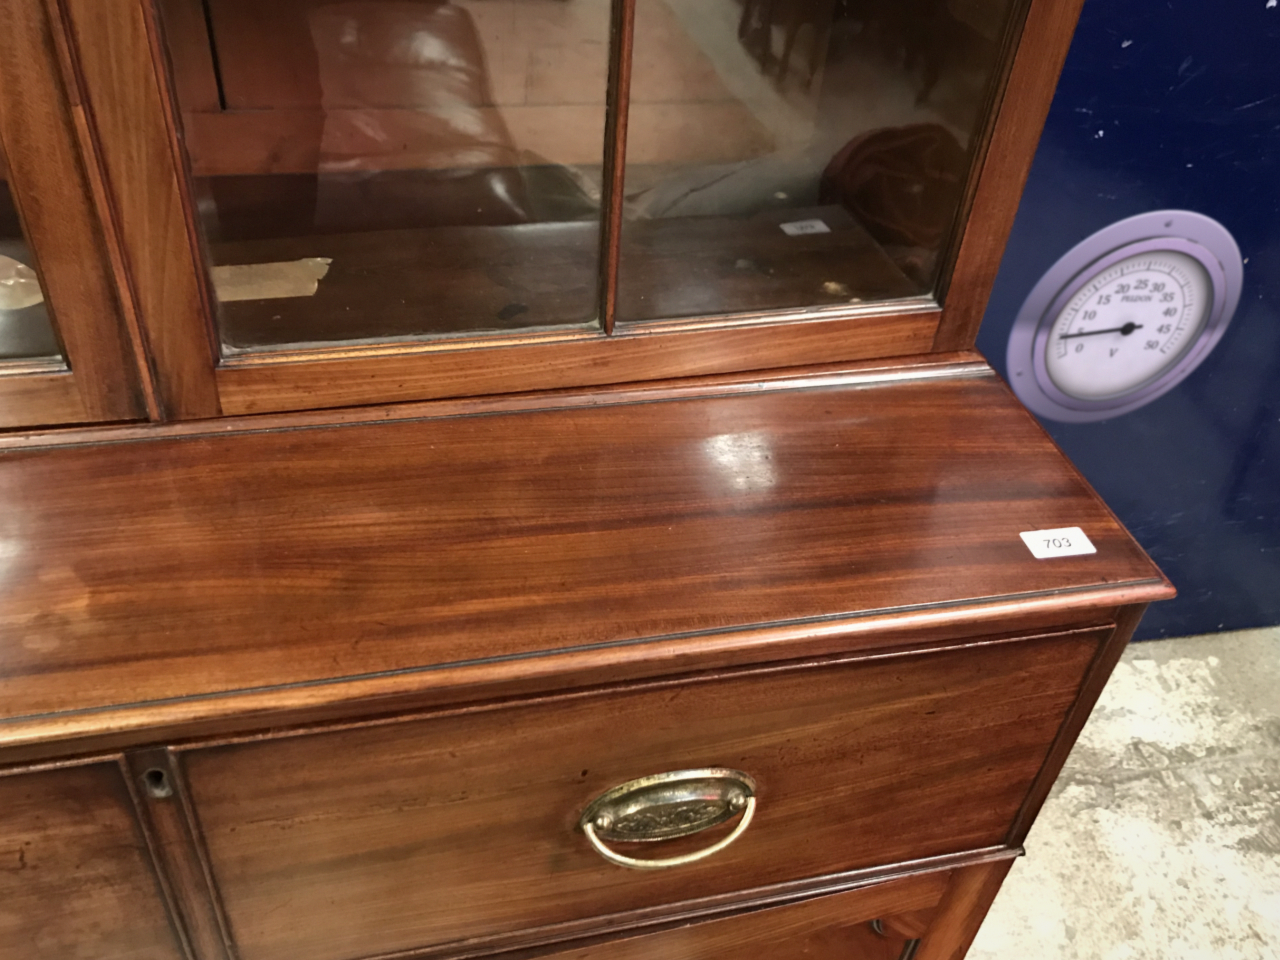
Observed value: 5 V
